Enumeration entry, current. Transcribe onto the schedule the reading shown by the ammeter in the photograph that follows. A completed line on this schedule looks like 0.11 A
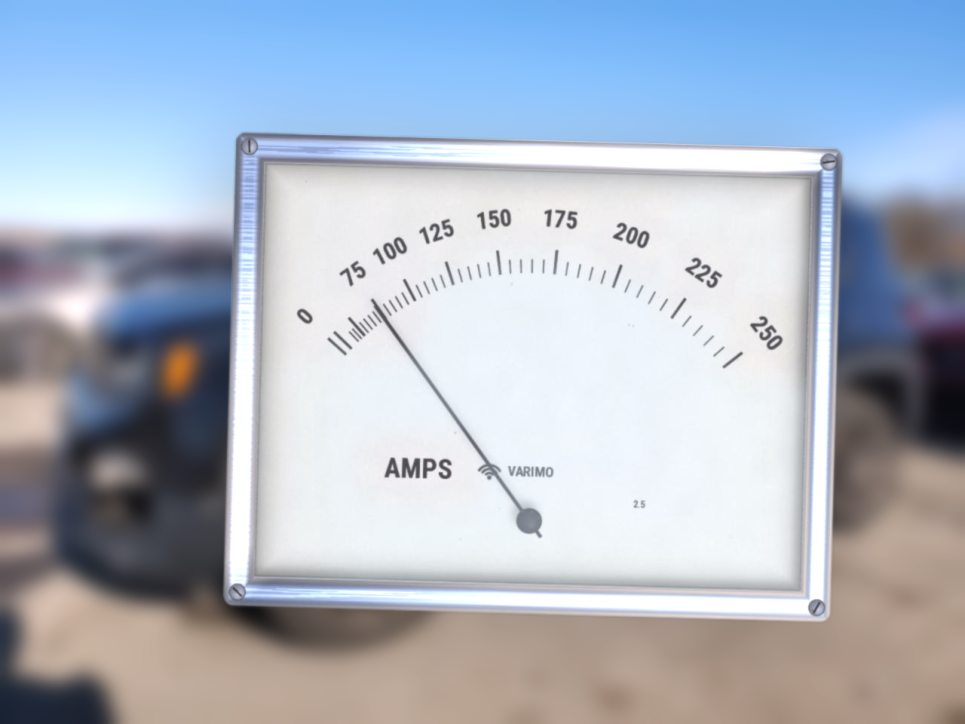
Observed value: 75 A
